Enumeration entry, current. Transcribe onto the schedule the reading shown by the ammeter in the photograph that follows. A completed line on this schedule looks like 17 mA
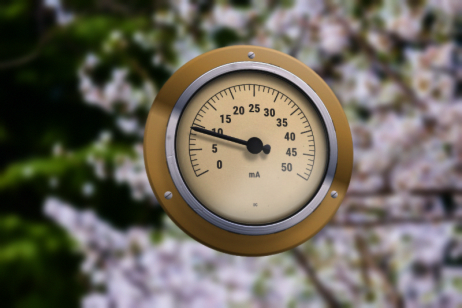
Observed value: 9 mA
